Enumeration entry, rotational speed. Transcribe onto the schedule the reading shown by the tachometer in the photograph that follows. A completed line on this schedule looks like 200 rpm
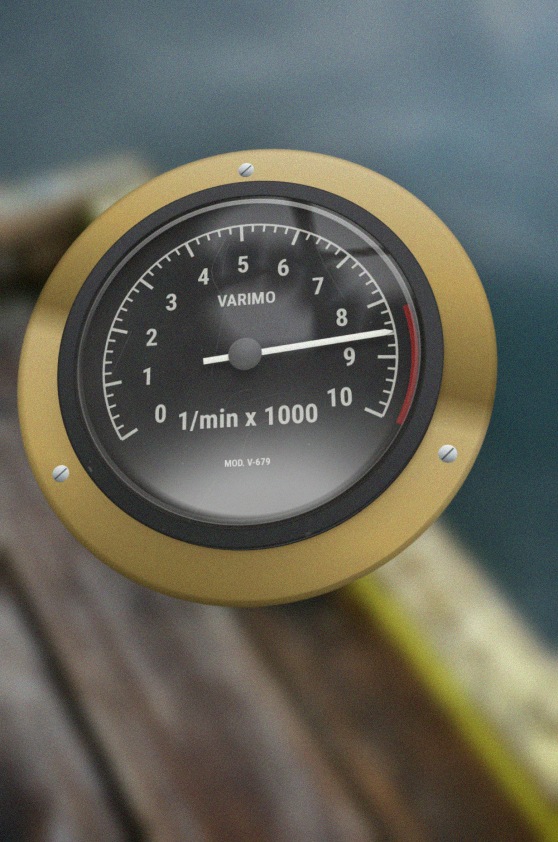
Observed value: 8600 rpm
